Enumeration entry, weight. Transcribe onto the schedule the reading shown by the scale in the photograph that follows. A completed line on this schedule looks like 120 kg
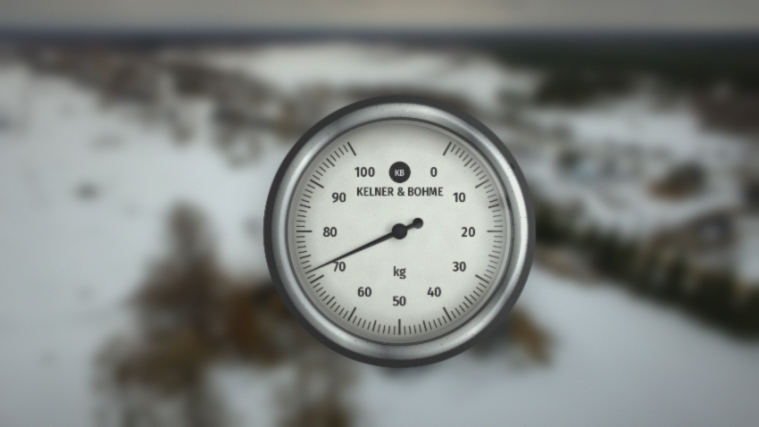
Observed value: 72 kg
